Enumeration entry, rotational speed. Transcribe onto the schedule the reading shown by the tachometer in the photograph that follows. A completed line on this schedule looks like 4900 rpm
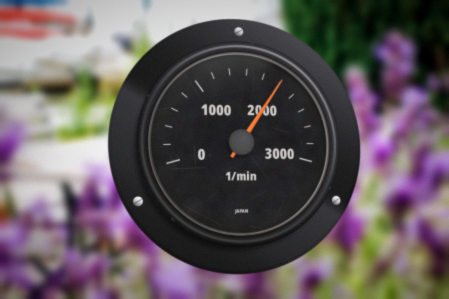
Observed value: 2000 rpm
